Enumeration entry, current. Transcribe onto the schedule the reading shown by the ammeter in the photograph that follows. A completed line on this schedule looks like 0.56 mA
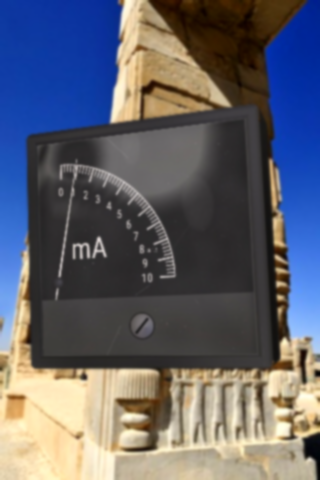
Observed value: 1 mA
